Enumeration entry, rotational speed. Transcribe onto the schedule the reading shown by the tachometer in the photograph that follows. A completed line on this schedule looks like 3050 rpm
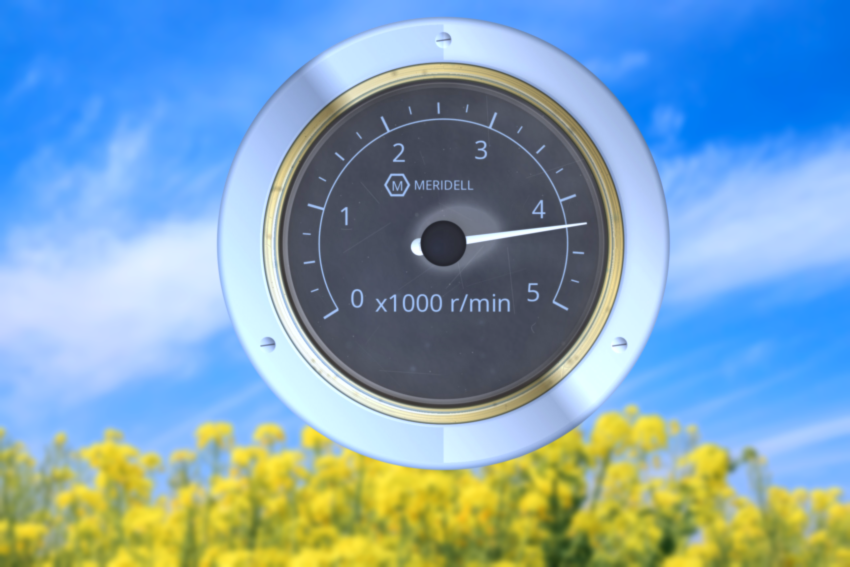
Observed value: 4250 rpm
